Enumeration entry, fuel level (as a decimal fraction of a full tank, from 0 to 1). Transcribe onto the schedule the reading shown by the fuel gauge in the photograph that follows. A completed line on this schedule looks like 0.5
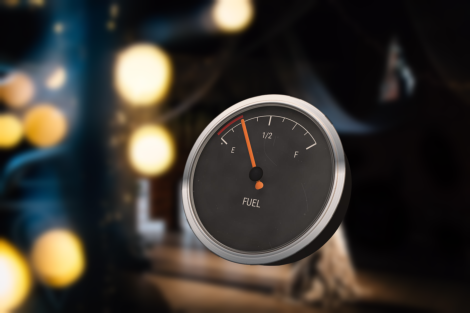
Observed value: 0.25
